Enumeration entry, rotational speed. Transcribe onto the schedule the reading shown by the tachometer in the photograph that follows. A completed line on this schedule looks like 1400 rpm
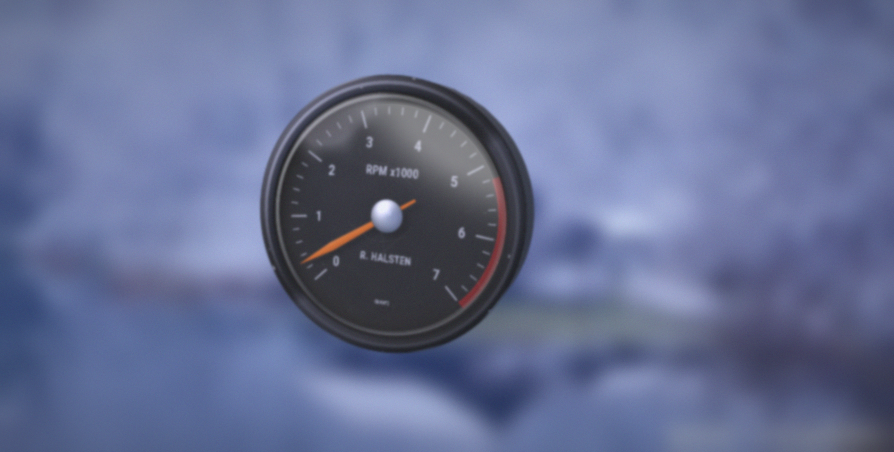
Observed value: 300 rpm
